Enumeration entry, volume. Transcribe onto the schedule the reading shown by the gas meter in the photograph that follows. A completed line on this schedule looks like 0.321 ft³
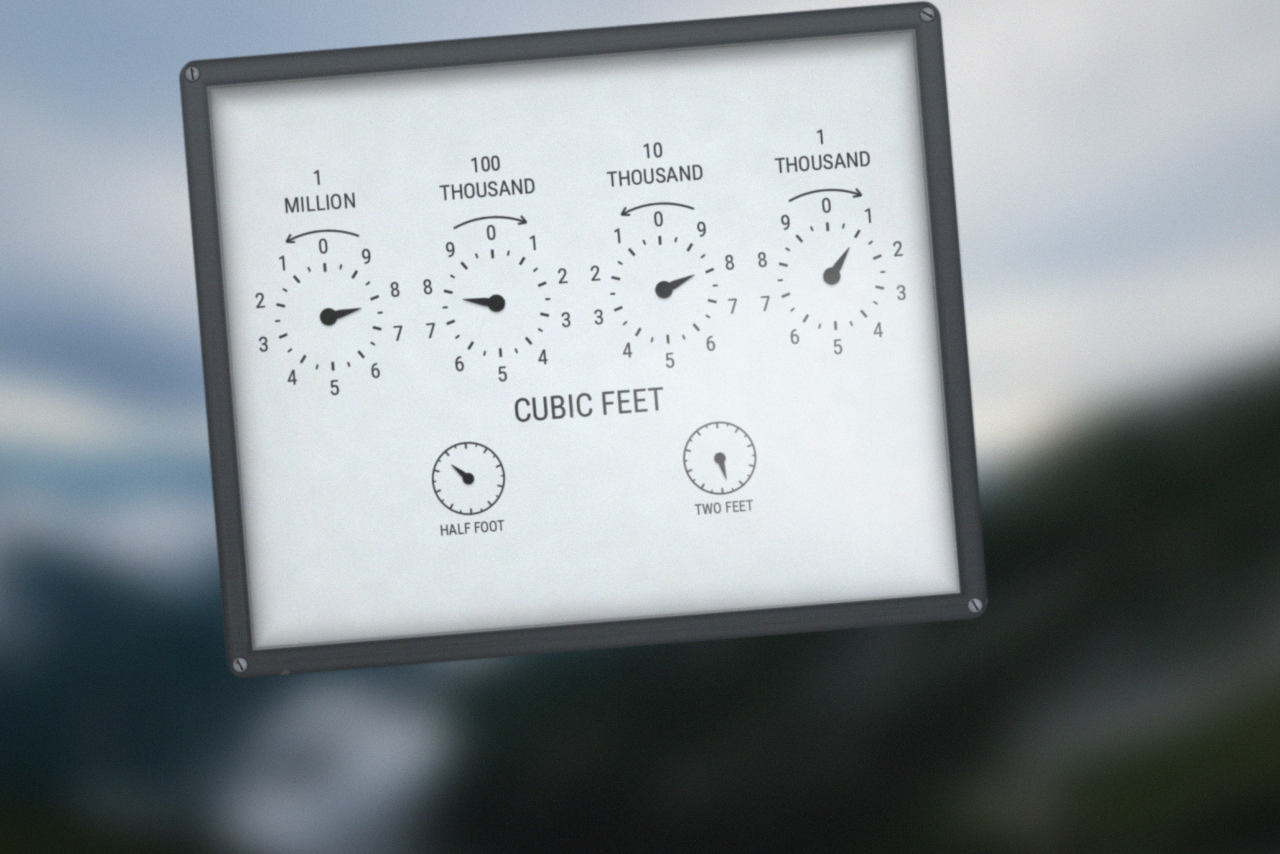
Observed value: 778100 ft³
